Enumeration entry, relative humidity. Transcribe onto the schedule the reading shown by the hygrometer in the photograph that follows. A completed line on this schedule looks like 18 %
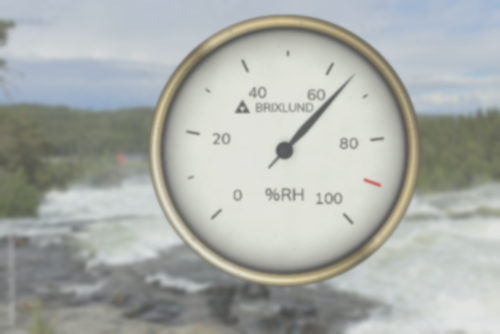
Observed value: 65 %
